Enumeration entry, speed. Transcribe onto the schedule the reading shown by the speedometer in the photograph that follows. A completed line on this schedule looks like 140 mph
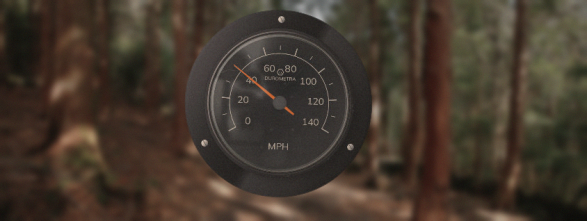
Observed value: 40 mph
